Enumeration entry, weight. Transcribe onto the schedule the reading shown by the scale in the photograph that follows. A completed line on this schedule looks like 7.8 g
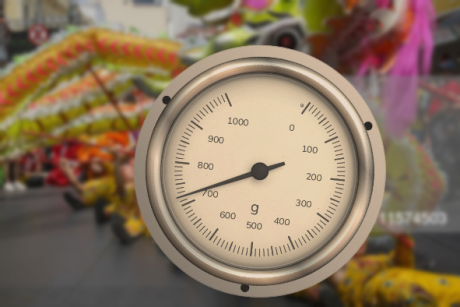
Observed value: 720 g
